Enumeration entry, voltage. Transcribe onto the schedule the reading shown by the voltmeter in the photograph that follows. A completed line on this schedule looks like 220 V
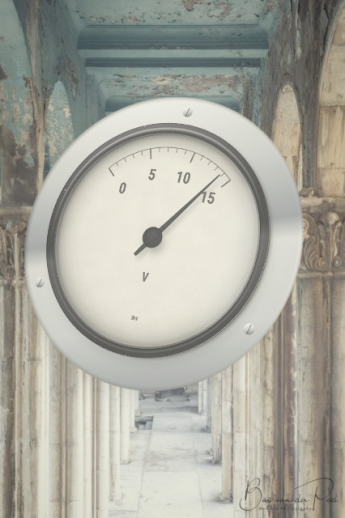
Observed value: 14 V
